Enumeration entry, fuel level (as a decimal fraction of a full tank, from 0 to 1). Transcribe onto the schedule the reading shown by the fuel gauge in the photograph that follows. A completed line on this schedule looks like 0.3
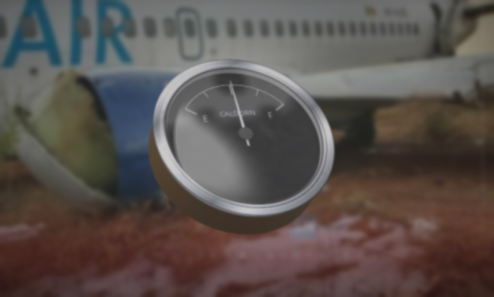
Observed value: 0.5
